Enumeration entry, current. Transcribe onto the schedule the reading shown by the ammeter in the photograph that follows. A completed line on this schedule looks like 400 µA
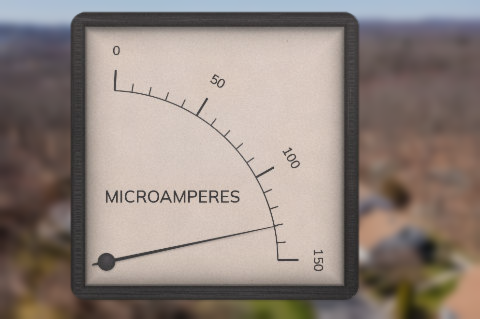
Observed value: 130 µA
